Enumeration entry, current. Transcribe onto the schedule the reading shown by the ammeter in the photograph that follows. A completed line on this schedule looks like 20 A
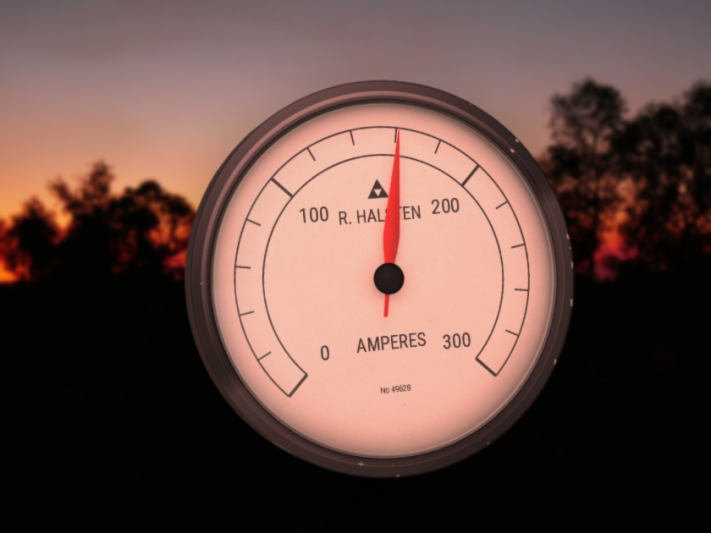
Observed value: 160 A
